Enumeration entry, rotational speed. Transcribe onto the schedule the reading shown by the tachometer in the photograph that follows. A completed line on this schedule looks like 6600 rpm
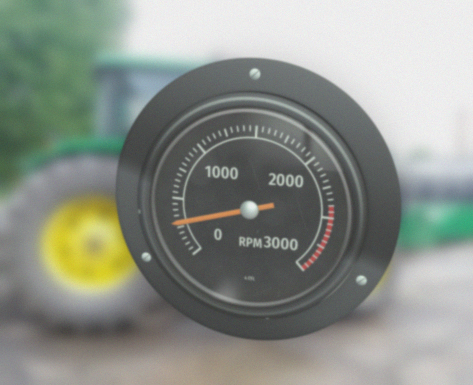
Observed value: 300 rpm
